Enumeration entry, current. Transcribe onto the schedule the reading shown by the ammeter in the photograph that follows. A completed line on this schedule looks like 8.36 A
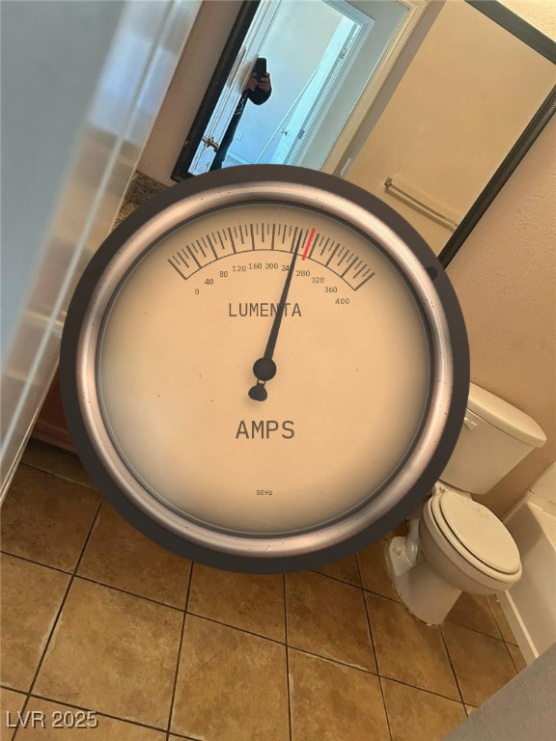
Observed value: 250 A
